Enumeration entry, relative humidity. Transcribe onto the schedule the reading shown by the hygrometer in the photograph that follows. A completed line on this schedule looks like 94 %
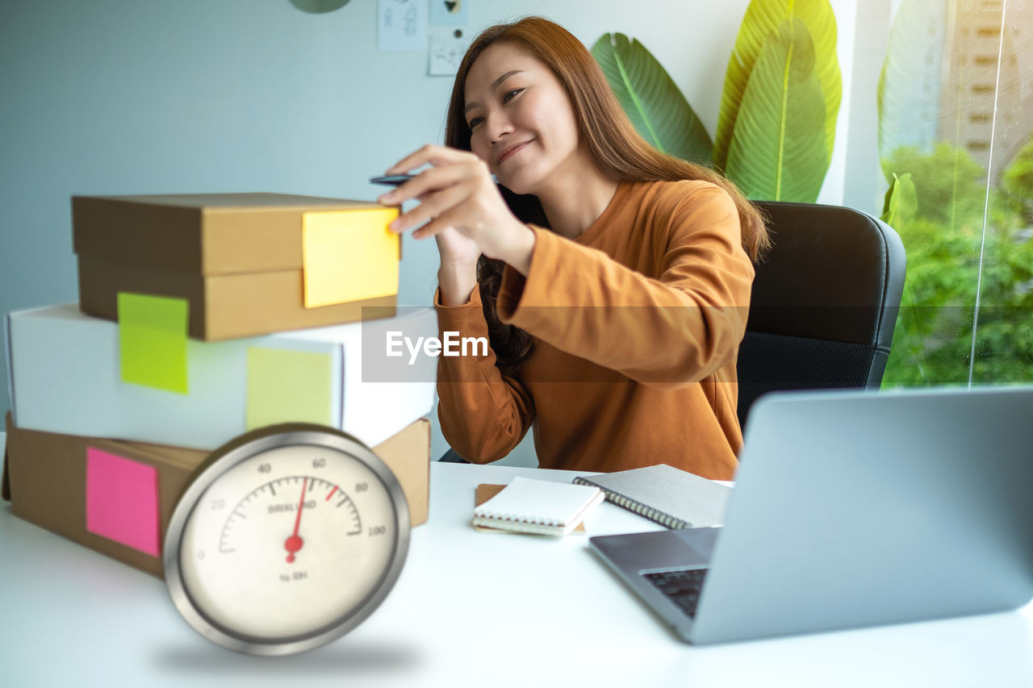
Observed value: 56 %
